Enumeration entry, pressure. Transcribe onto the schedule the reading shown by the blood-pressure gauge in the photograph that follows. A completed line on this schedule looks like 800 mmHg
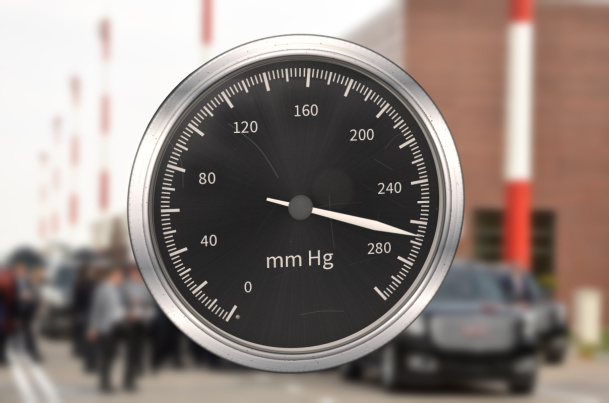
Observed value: 266 mmHg
